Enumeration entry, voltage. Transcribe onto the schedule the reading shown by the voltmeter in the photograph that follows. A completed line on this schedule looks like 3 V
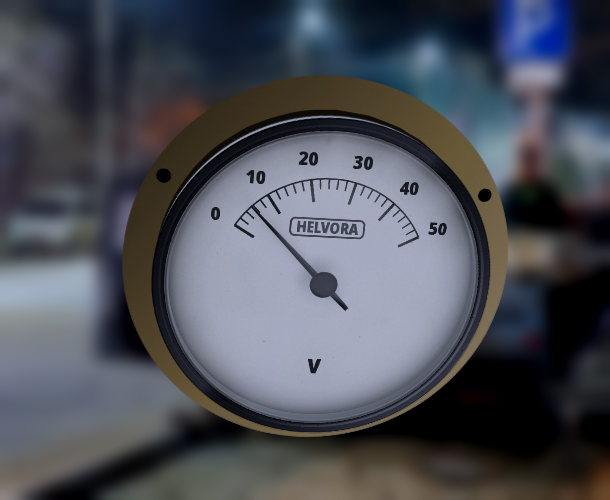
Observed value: 6 V
